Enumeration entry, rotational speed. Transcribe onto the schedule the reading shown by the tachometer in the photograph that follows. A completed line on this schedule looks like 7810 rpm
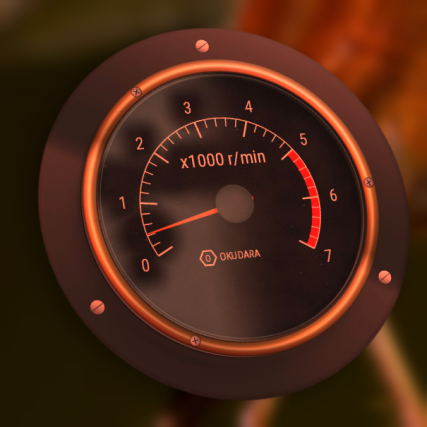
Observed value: 400 rpm
